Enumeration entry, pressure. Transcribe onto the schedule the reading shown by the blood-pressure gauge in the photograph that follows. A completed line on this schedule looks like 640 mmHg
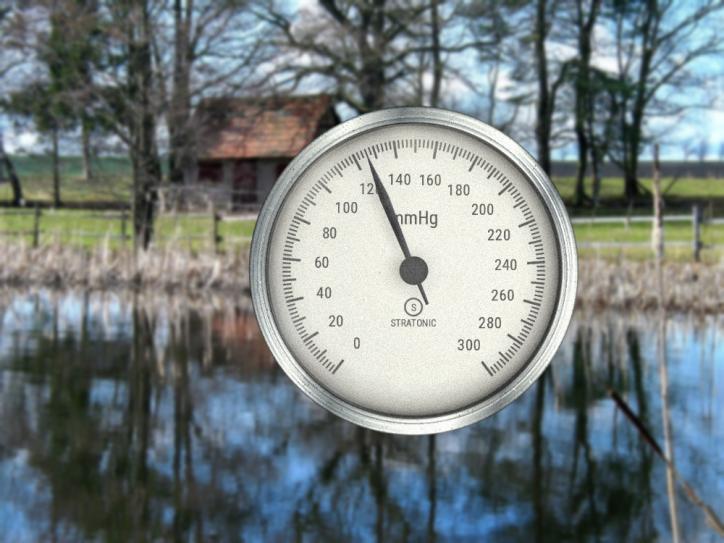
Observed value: 126 mmHg
